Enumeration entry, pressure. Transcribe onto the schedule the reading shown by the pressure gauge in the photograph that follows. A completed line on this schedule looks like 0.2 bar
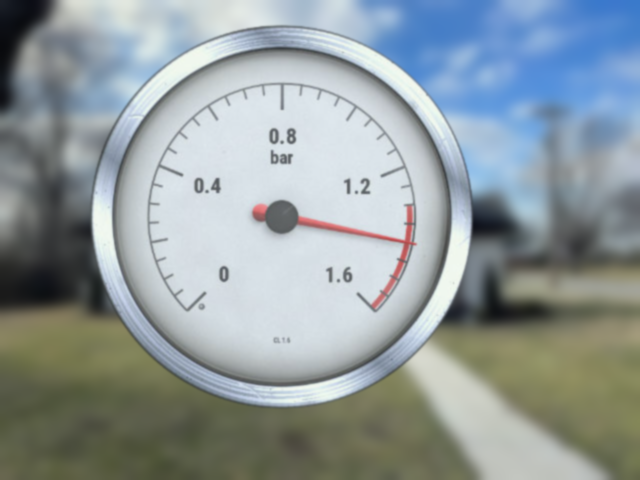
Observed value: 1.4 bar
